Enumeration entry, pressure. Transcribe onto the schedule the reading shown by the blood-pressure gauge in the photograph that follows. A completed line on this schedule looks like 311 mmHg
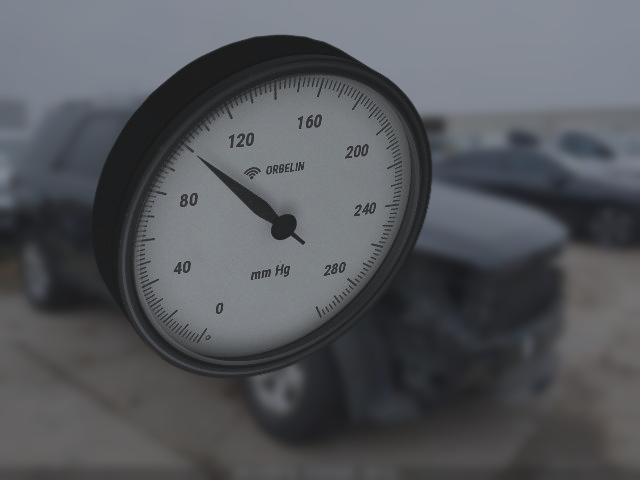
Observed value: 100 mmHg
